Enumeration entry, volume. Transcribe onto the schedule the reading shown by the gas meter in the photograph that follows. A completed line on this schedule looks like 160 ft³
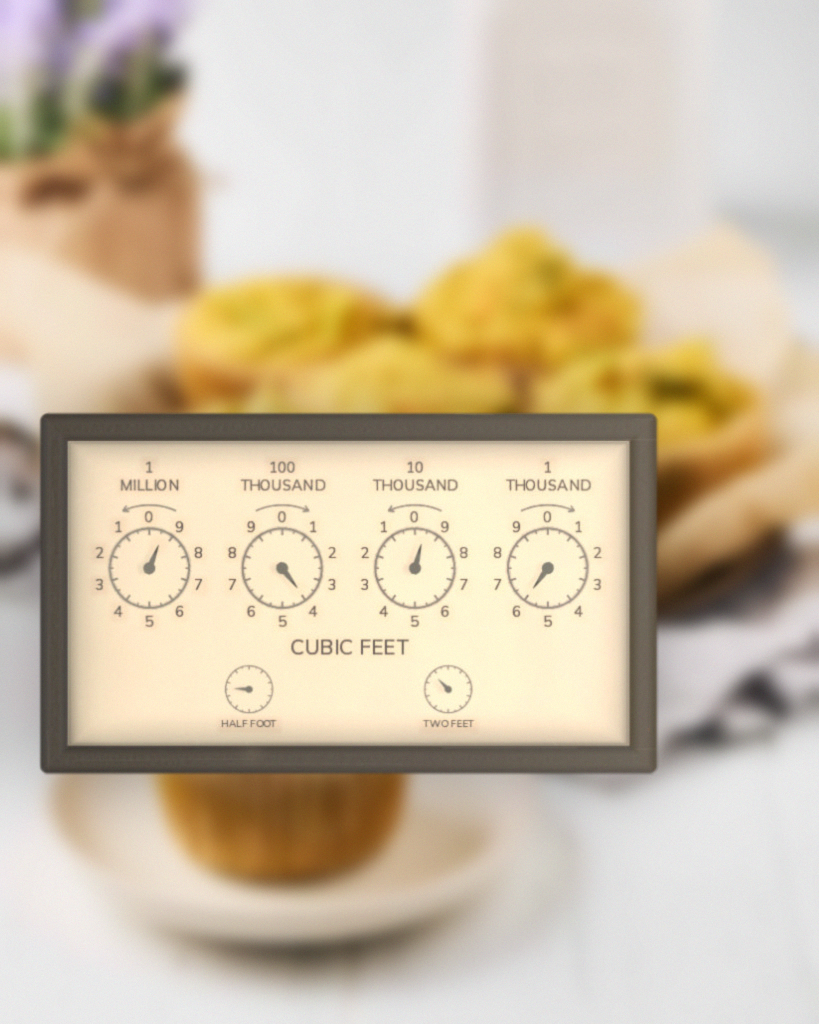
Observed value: 939600 ft³
